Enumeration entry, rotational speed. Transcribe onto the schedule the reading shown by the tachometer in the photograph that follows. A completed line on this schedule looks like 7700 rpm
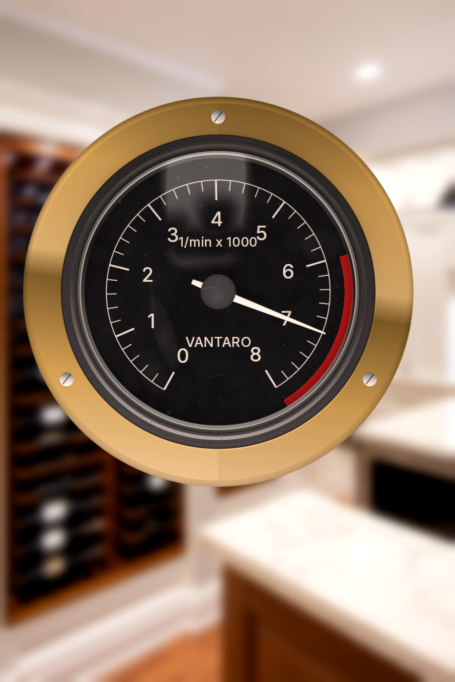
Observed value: 7000 rpm
